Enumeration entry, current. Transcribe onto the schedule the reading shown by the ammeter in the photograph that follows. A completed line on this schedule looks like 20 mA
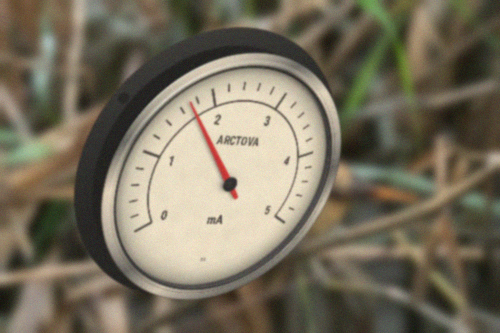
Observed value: 1.7 mA
